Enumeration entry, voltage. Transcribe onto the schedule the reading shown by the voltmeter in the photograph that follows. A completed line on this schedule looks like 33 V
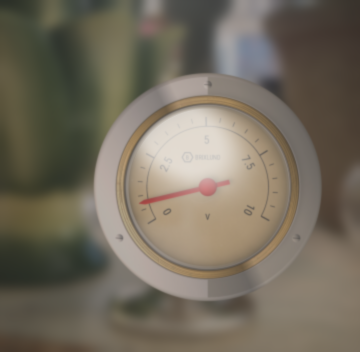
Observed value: 0.75 V
